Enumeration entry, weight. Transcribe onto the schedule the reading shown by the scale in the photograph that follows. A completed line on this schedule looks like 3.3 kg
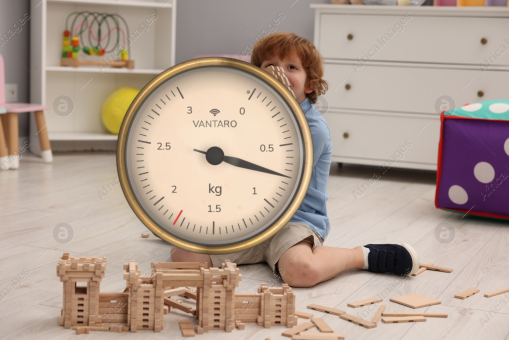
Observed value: 0.75 kg
